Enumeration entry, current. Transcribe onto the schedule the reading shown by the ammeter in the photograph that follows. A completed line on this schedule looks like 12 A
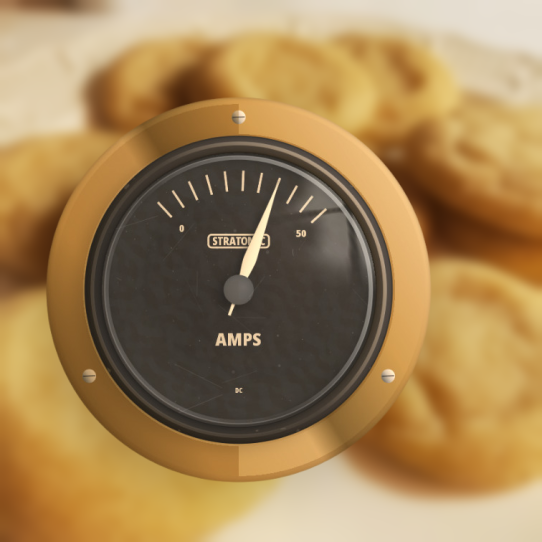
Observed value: 35 A
